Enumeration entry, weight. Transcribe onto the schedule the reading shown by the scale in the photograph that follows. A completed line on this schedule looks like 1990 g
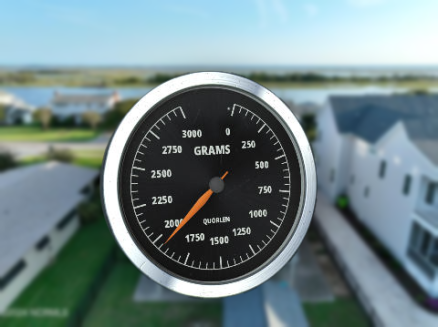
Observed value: 1950 g
